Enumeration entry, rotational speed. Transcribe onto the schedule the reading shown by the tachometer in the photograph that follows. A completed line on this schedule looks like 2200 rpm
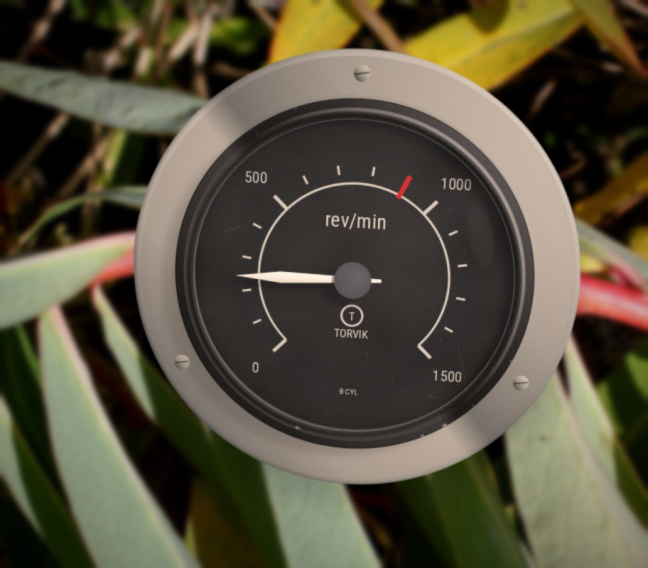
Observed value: 250 rpm
